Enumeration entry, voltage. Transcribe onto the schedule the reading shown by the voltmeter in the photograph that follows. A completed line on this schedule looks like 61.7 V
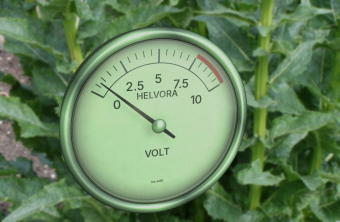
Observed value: 0.75 V
